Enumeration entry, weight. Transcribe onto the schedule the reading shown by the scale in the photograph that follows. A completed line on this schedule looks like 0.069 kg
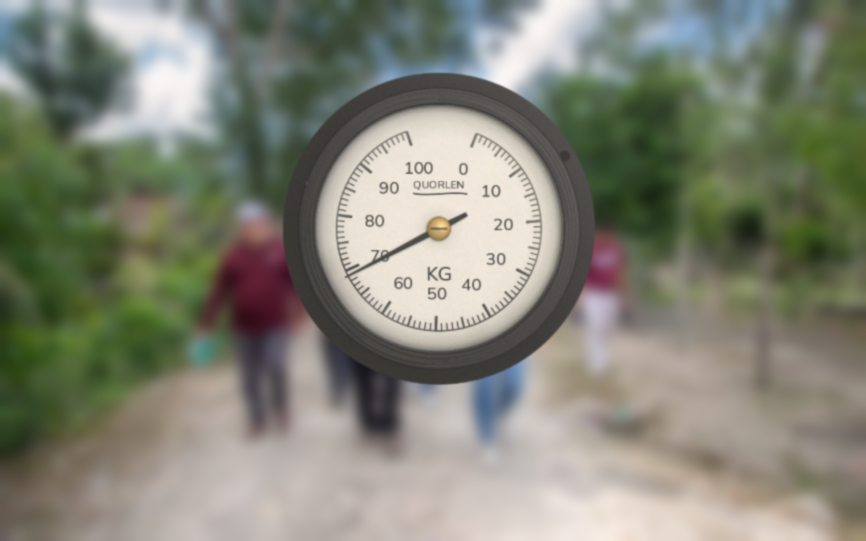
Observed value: 69 kg
